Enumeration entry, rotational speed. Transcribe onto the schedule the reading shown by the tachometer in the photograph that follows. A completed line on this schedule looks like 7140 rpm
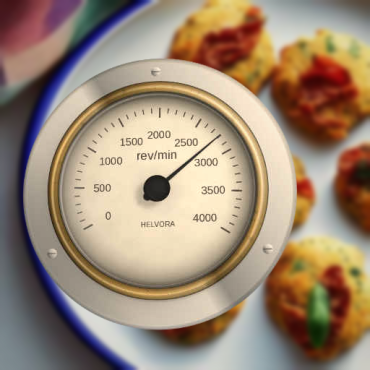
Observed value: 2800 rpm
